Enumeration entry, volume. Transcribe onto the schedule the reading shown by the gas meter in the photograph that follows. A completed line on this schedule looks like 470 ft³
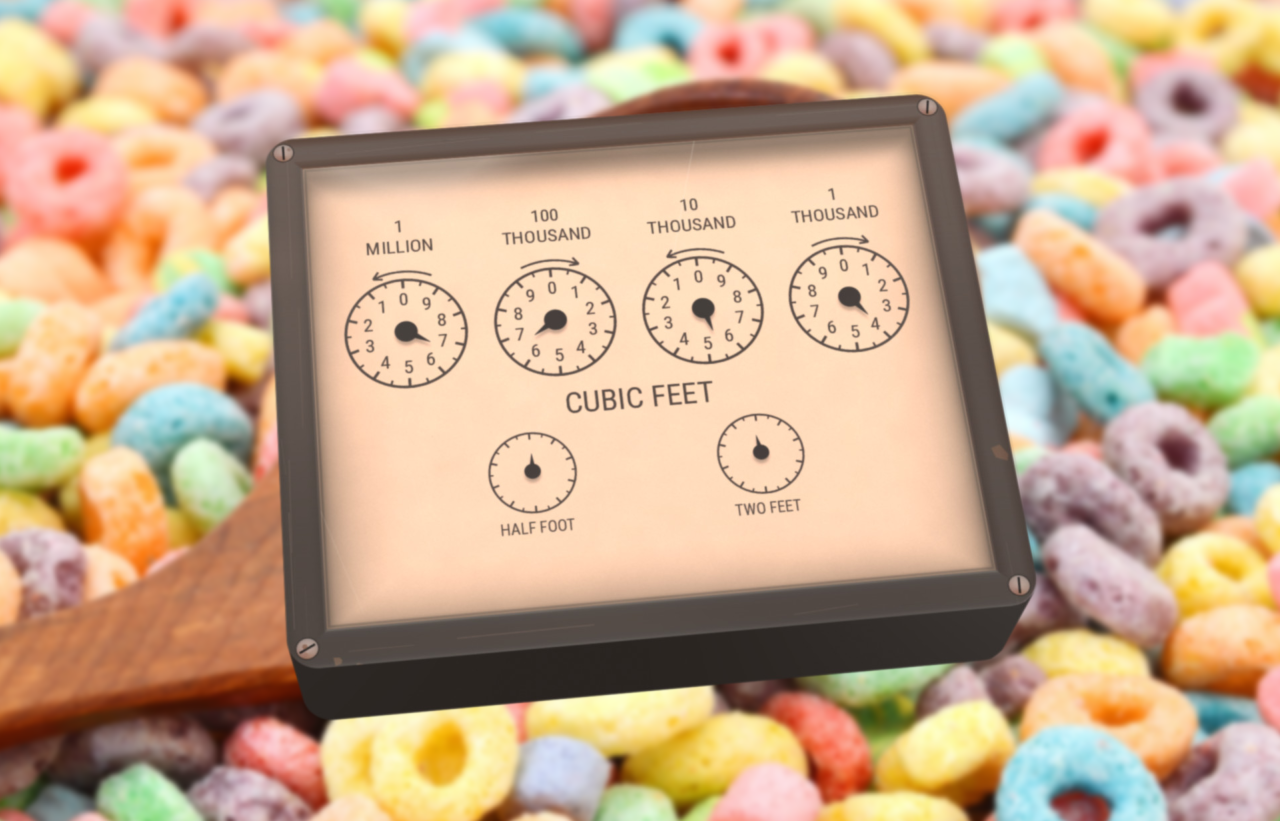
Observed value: 665400 ft³
